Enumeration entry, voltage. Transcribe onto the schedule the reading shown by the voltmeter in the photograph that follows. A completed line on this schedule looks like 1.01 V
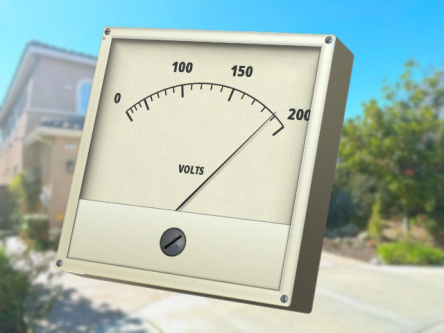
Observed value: 190 V
